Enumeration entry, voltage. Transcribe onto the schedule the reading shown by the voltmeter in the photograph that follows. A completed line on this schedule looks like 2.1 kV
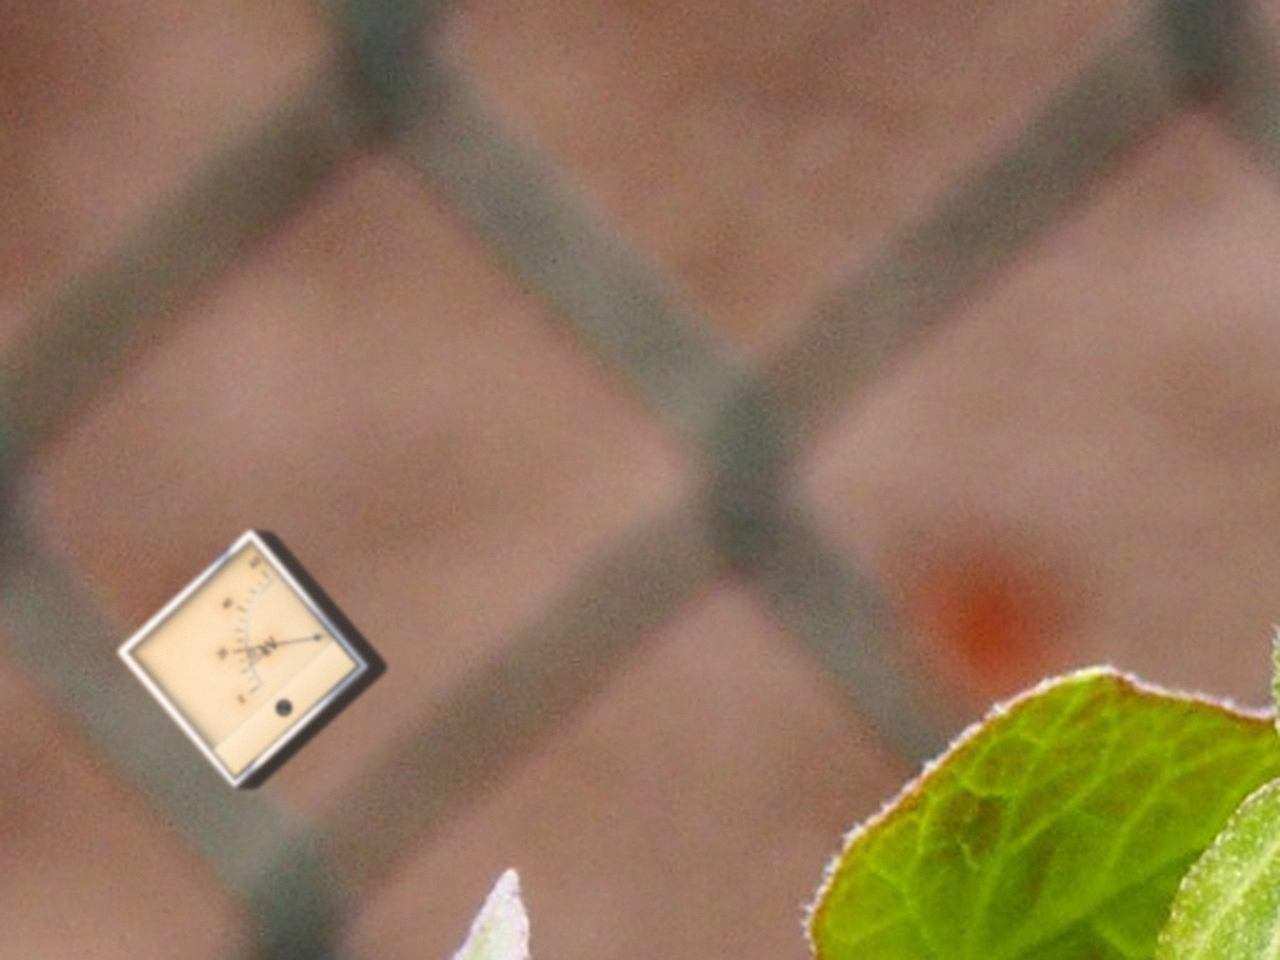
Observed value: 20 kV
